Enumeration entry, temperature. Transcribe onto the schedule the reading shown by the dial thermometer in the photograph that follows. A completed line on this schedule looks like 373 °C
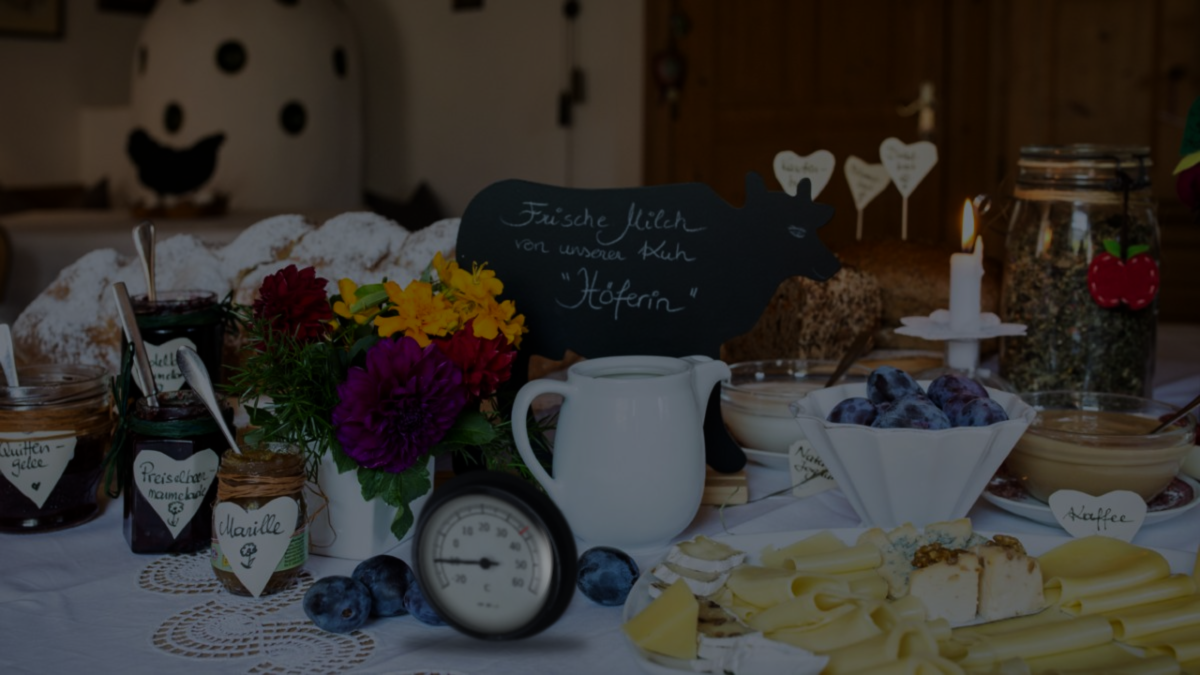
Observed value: -10 °C
